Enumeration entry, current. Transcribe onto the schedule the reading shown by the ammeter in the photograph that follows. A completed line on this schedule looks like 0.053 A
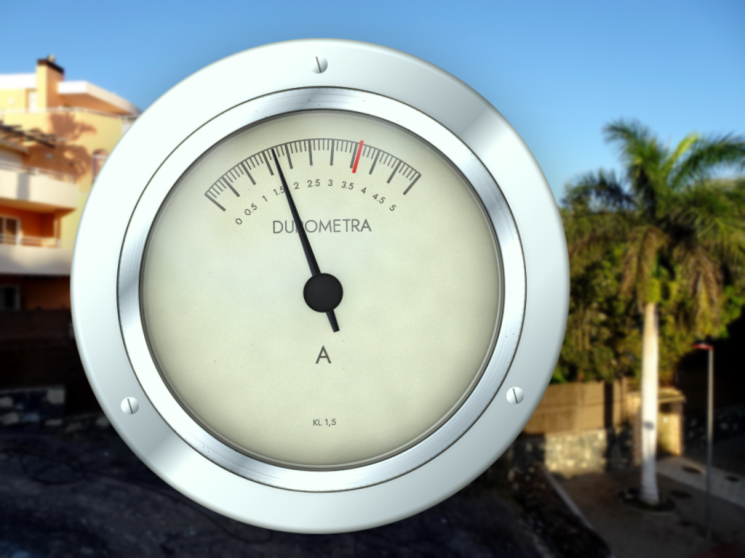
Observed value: 1.7 A
